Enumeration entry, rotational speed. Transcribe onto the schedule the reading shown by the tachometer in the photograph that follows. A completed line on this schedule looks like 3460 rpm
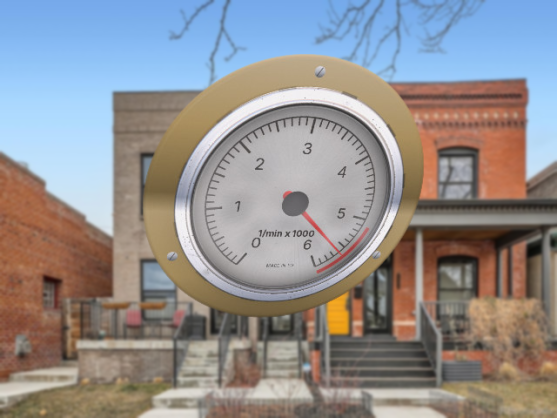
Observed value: 5600 rpm
